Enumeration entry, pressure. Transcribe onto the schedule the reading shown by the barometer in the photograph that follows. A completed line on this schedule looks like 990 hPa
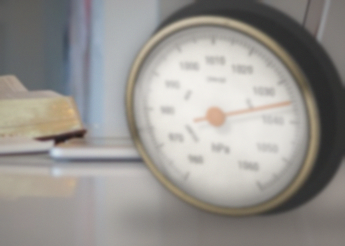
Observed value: 1035 hPa
